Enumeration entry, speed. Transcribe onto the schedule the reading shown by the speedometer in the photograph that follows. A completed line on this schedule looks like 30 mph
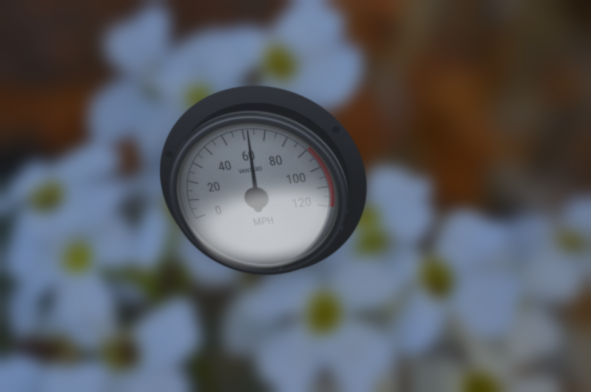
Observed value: 62.5 mph
